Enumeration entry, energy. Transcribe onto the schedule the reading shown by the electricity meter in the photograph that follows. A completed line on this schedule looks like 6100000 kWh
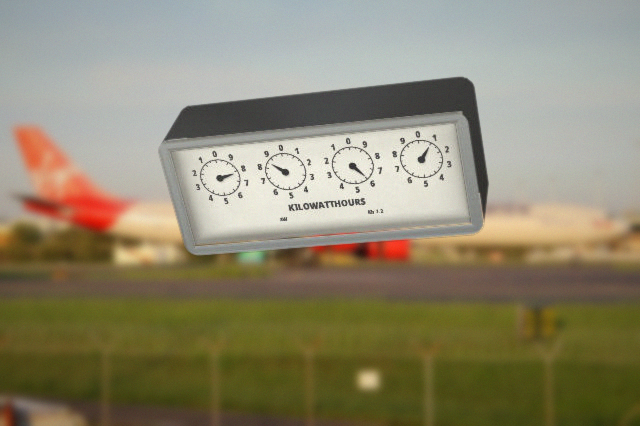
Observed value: 7861 kWh
